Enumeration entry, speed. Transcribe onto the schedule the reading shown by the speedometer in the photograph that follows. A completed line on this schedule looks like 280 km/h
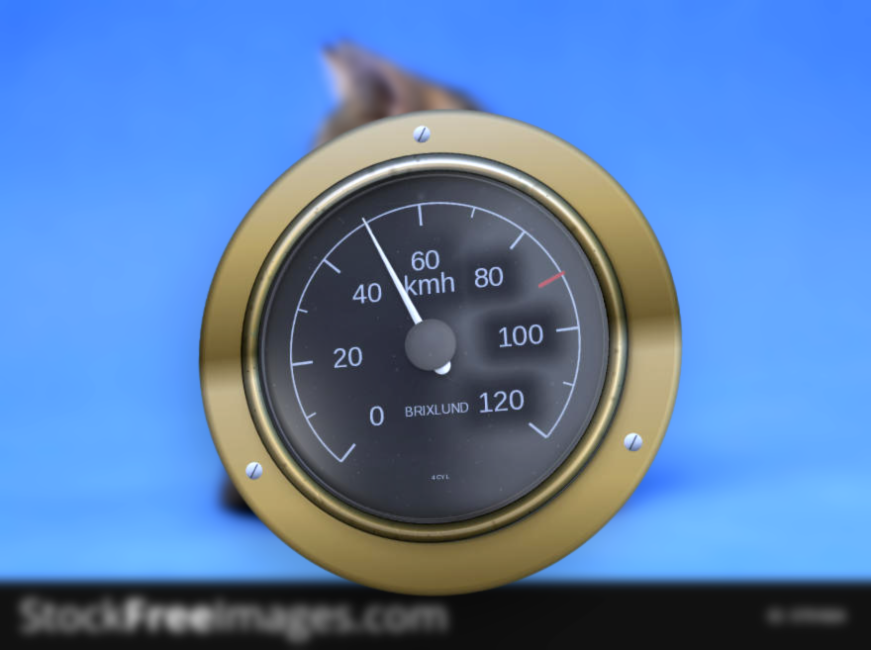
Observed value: 50 km/h
